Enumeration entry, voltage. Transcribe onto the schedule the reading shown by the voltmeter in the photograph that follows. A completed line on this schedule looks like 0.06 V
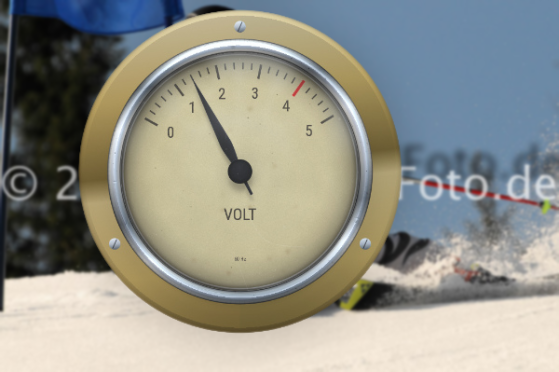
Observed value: 1.4 V
